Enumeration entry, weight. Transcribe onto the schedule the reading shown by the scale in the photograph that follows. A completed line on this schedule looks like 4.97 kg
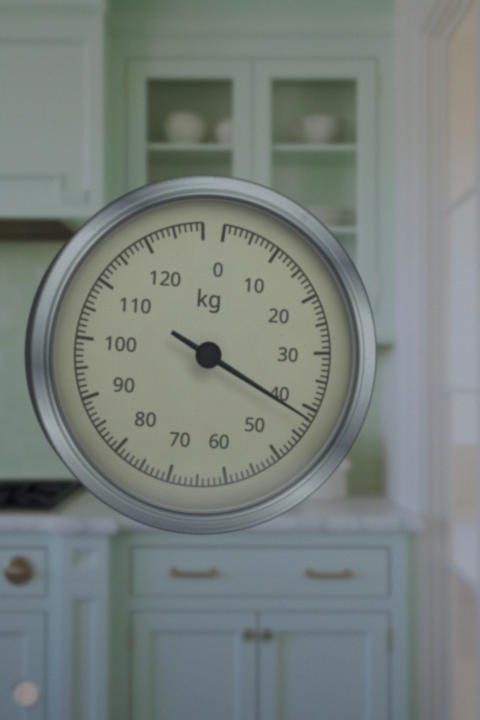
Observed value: 42 kg
